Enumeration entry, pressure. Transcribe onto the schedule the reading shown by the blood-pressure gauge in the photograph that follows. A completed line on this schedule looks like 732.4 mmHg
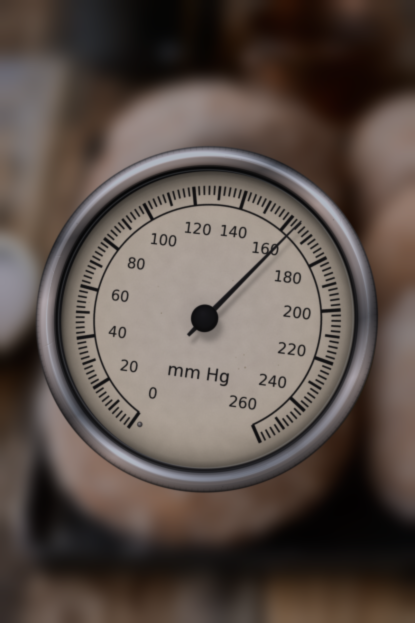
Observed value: 164 mmHg
